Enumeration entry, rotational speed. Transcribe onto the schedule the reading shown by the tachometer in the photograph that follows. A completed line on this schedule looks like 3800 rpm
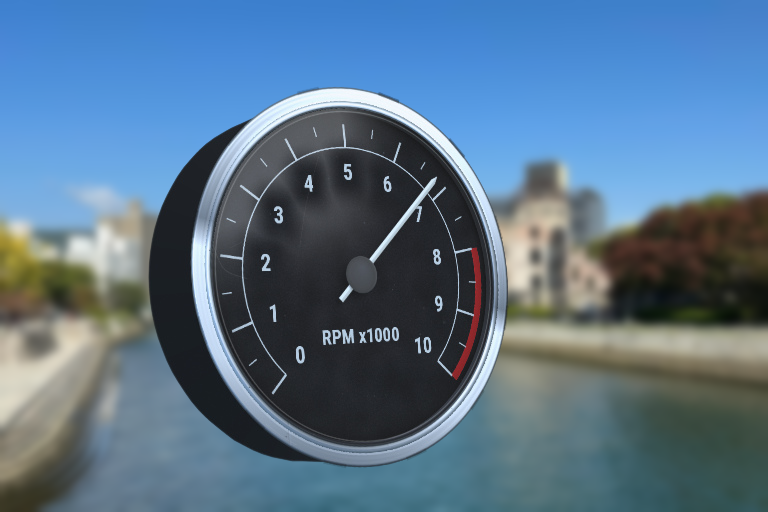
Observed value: 6750 rpm
